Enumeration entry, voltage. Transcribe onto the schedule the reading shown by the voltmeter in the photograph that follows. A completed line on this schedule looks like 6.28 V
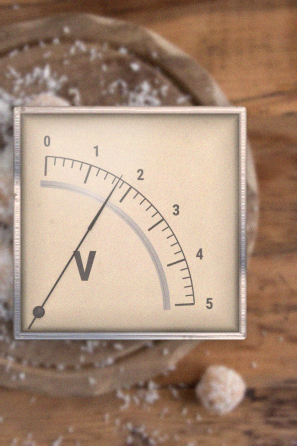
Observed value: 1.7 V
